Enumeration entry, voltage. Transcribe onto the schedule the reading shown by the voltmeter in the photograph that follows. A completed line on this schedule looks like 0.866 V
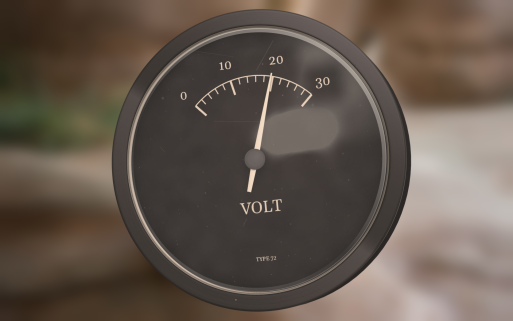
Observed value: 20 V
